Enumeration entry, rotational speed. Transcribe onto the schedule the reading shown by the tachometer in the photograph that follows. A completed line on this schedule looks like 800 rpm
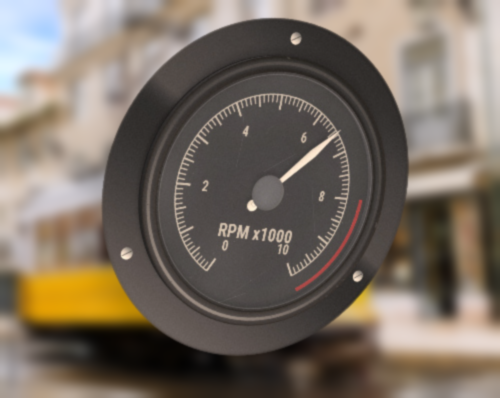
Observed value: 6500 rpm
